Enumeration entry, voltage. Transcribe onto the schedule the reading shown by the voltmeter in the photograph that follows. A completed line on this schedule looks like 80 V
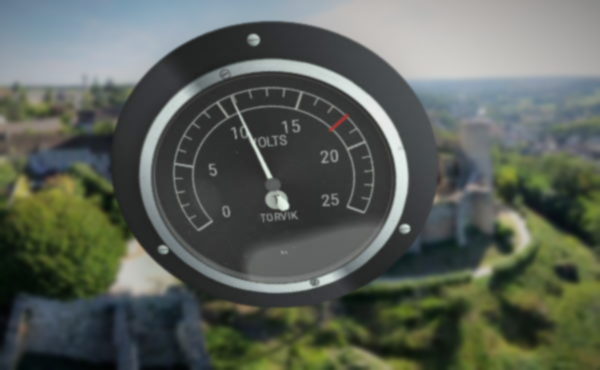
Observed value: 11 V
